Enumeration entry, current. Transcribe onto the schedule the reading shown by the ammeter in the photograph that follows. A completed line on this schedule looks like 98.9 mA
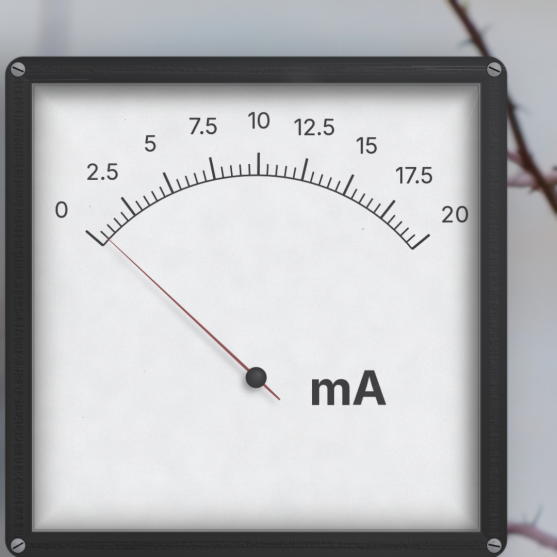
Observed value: 0.5 mA
